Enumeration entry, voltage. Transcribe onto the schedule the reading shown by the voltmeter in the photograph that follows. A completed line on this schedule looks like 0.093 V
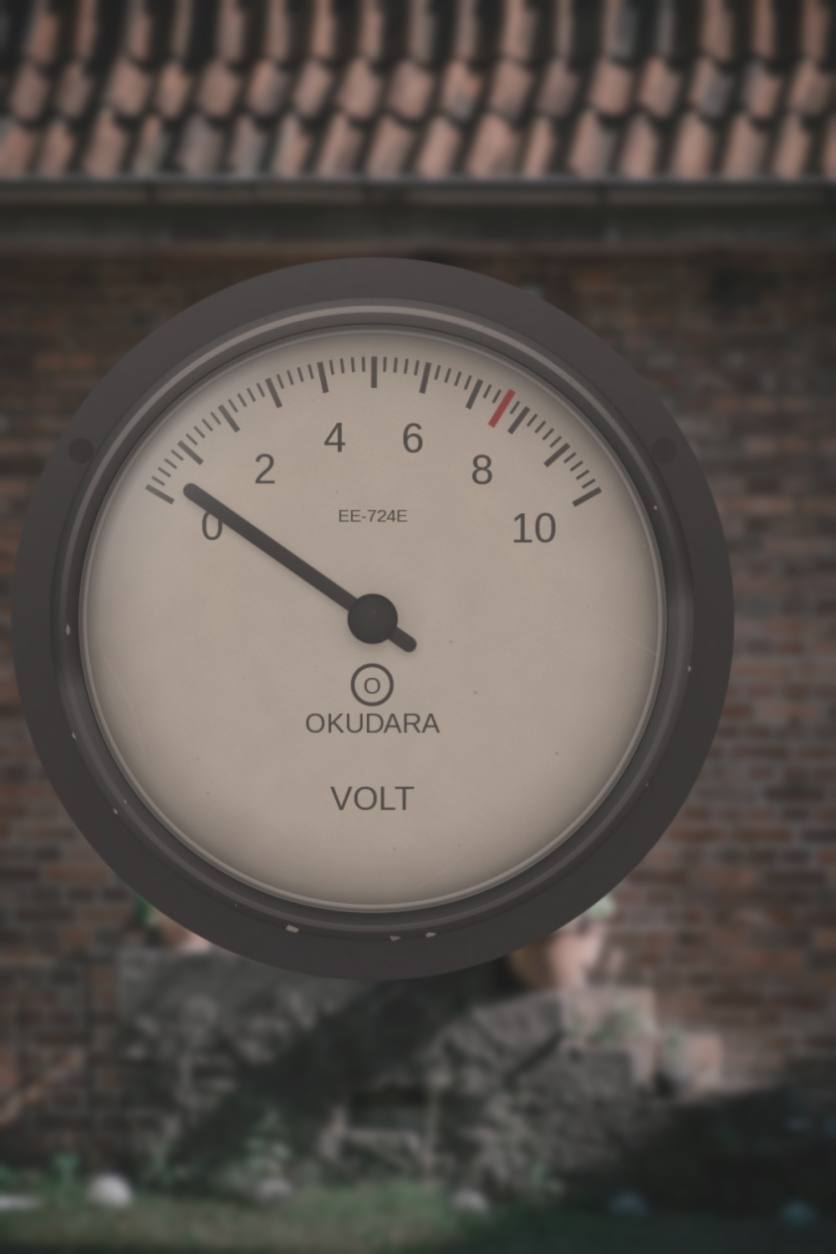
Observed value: 0.4 V
